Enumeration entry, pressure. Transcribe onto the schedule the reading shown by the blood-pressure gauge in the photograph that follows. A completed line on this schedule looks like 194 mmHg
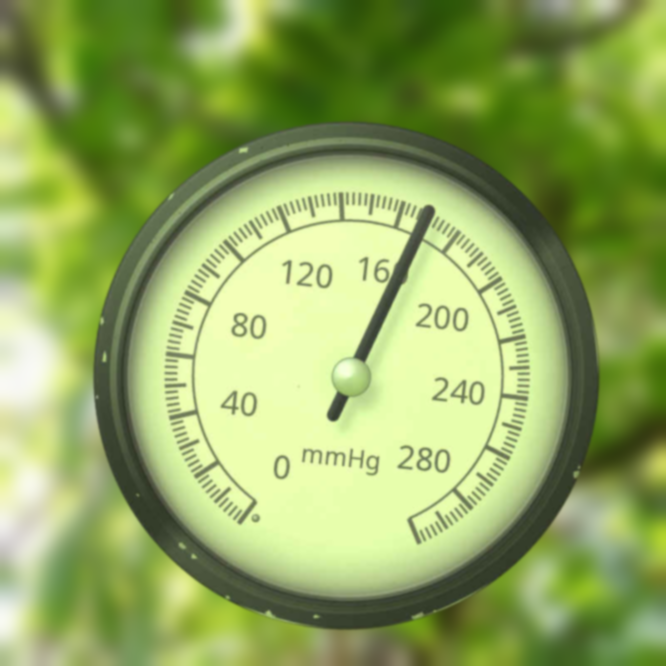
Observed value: 168 mmHg
